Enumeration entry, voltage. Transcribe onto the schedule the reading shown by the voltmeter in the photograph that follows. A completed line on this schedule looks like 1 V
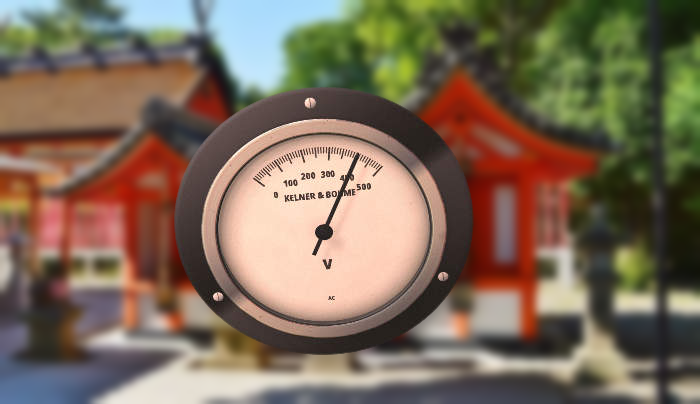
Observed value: 400 V
